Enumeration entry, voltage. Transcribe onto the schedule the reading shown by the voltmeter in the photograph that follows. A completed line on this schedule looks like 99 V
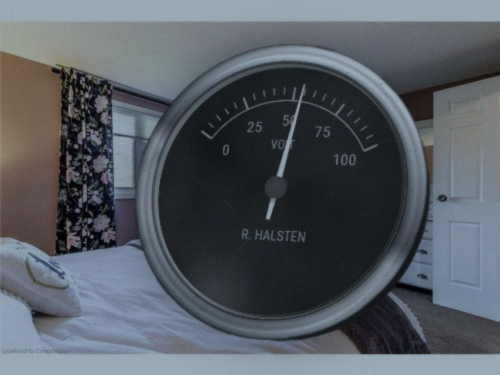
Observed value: 55 V
